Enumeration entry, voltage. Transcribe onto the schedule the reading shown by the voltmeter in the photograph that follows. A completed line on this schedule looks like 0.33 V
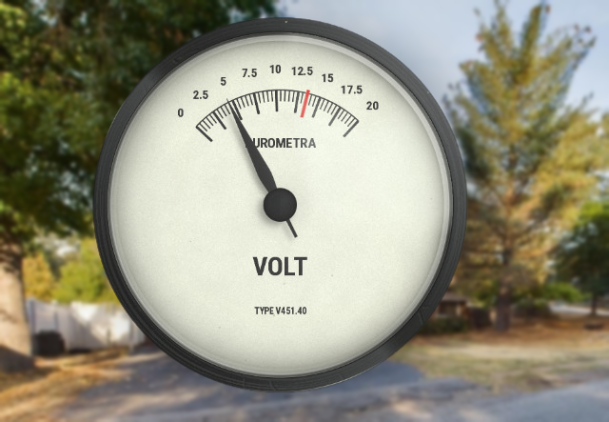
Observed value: 4.5 V
